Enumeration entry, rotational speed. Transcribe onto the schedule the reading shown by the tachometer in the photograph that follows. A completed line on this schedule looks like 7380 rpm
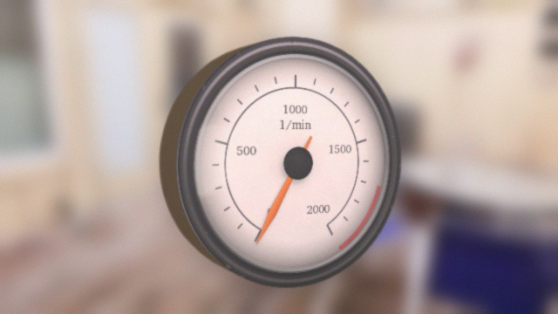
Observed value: 0 rpm
